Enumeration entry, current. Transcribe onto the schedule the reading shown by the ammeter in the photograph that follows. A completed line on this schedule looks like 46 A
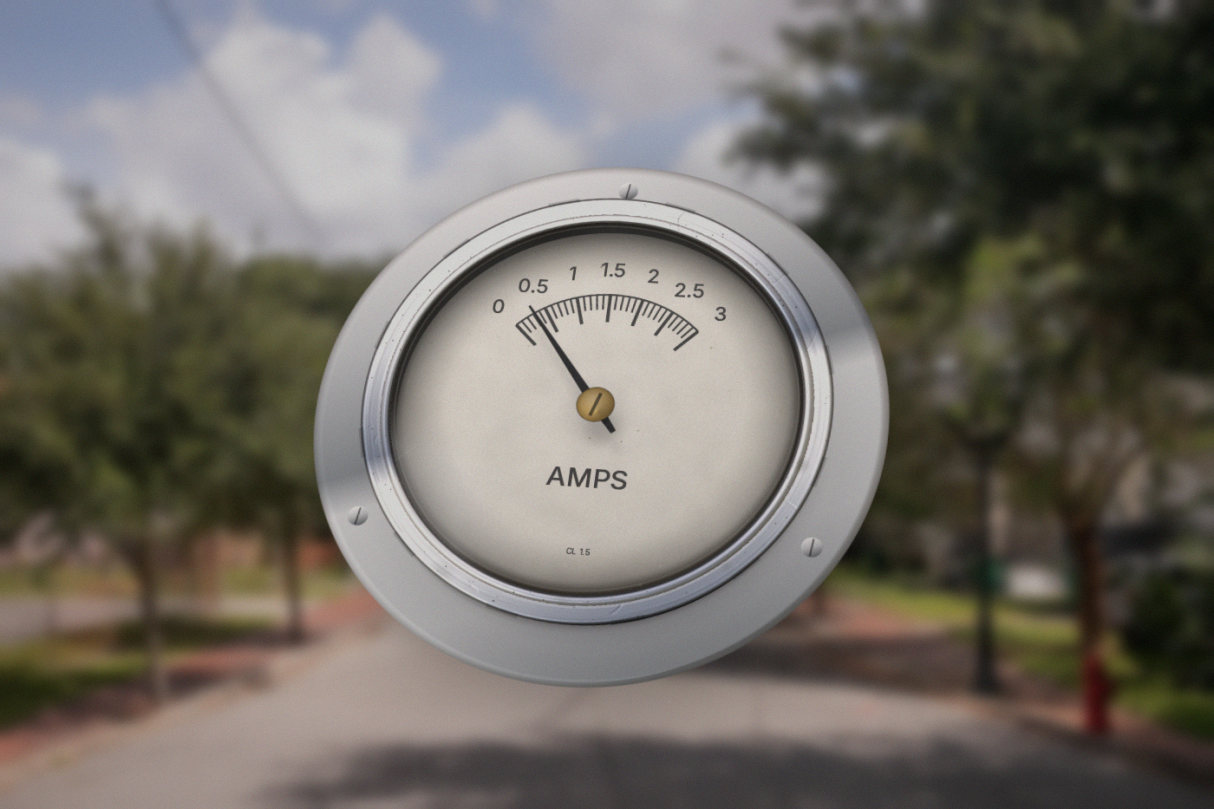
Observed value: 0.3 A
